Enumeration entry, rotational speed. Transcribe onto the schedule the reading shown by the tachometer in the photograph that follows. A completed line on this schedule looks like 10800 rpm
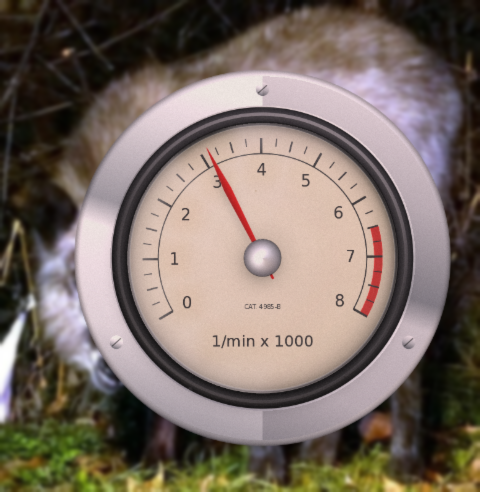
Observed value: 3125 rpm
